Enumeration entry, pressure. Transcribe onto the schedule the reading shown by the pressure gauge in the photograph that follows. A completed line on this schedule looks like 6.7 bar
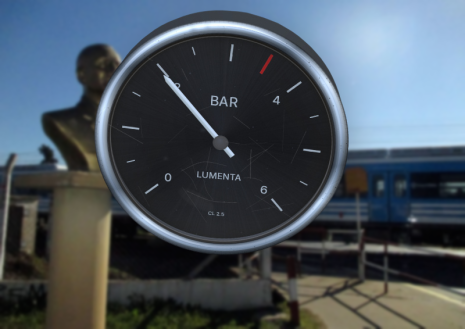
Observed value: 2 bar
